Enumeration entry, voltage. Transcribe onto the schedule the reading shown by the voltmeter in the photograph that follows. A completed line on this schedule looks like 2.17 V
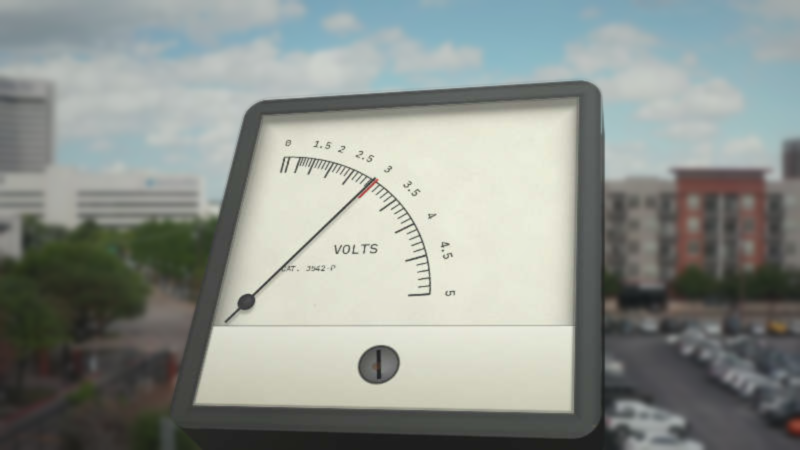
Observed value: 3 V
